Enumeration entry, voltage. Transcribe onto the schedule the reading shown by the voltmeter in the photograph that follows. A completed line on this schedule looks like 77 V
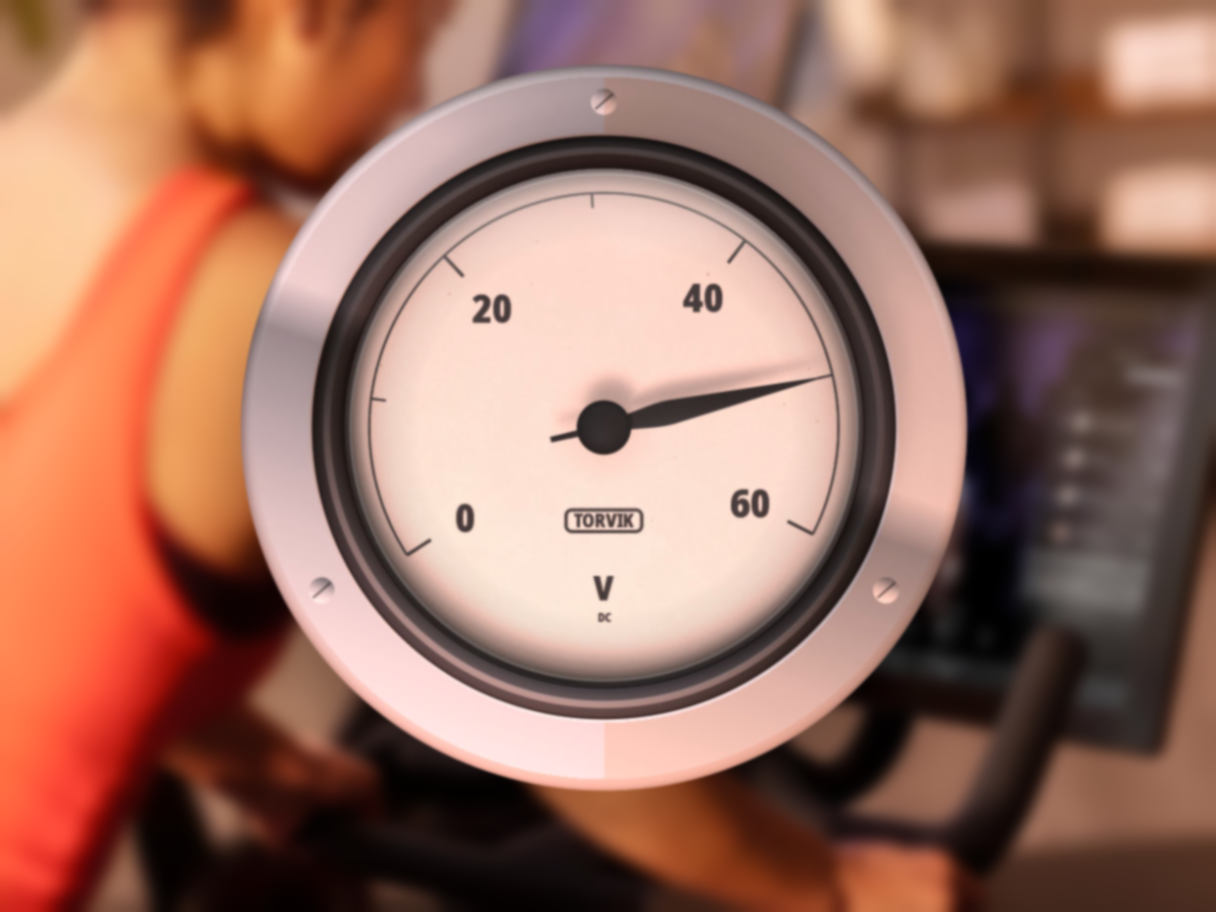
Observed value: 50 V
